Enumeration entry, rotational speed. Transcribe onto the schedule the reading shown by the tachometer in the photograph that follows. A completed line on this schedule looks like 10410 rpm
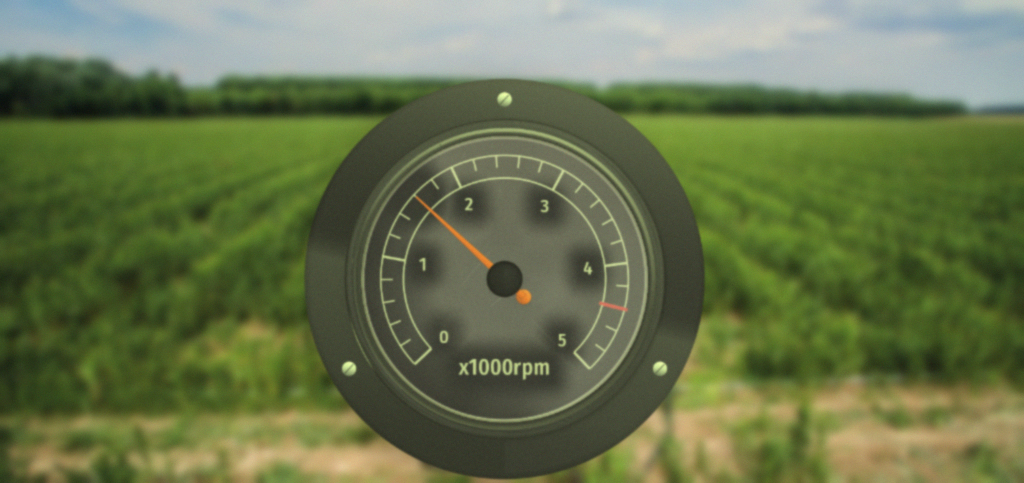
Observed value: 1600 rpm
